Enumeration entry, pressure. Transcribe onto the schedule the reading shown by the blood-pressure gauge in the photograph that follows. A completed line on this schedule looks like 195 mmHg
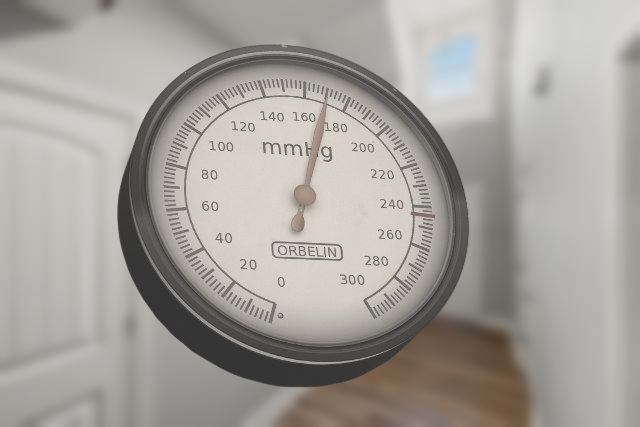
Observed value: 170 mmHg
